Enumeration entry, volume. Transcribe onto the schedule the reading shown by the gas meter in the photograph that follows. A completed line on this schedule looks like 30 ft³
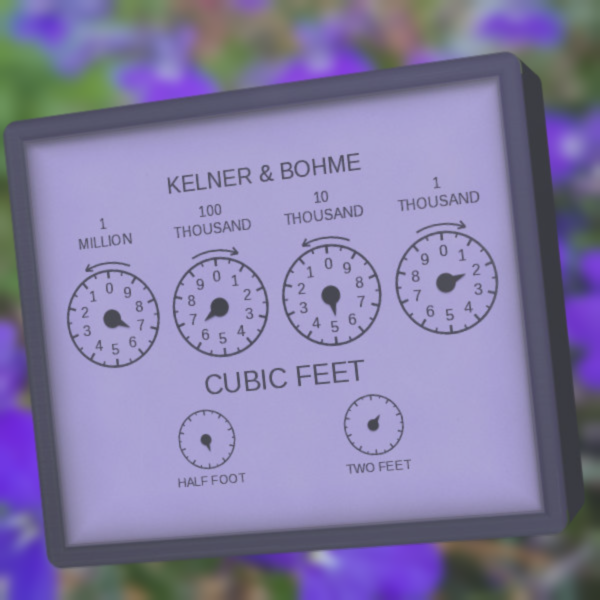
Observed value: 665200 ft³
